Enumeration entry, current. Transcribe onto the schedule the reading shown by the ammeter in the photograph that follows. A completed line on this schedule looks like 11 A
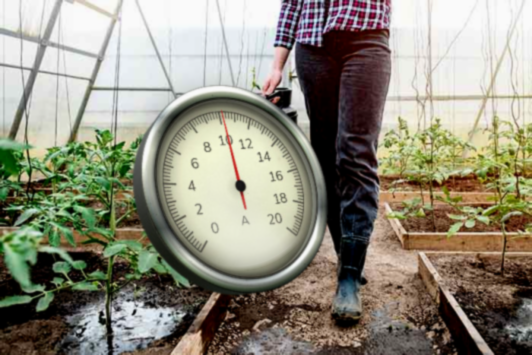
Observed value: 10 A
